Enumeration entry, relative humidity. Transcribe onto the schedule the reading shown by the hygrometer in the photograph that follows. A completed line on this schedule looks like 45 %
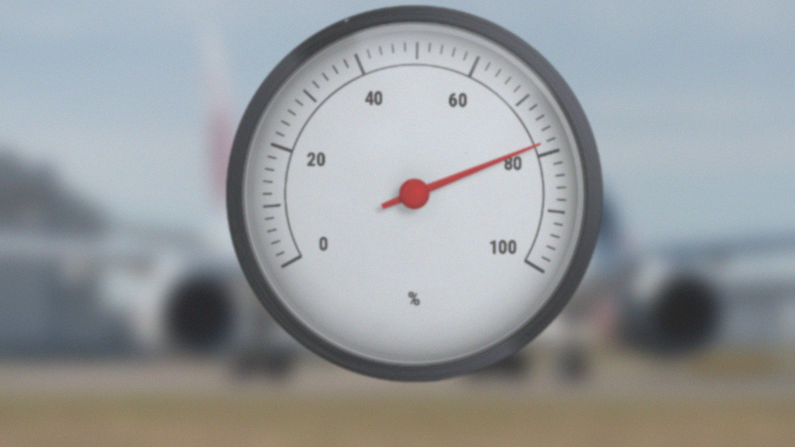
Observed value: 78 %
